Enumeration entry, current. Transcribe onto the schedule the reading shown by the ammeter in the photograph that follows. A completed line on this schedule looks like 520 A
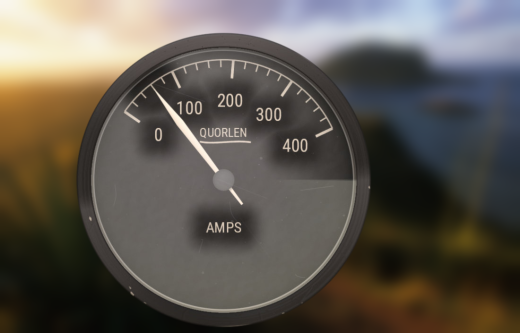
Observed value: 60 A
